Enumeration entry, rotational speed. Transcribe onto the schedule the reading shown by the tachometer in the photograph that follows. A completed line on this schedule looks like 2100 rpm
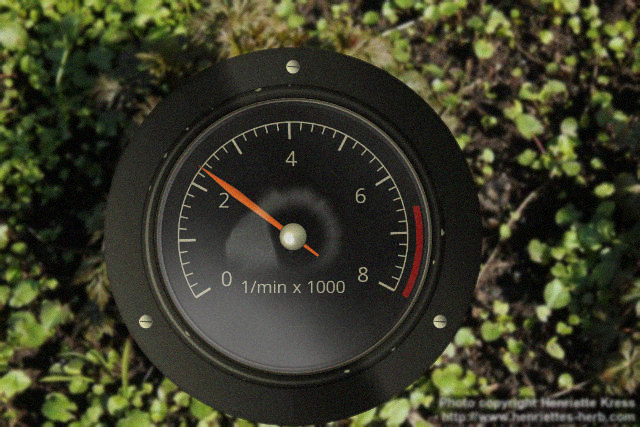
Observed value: 2300 rpm
